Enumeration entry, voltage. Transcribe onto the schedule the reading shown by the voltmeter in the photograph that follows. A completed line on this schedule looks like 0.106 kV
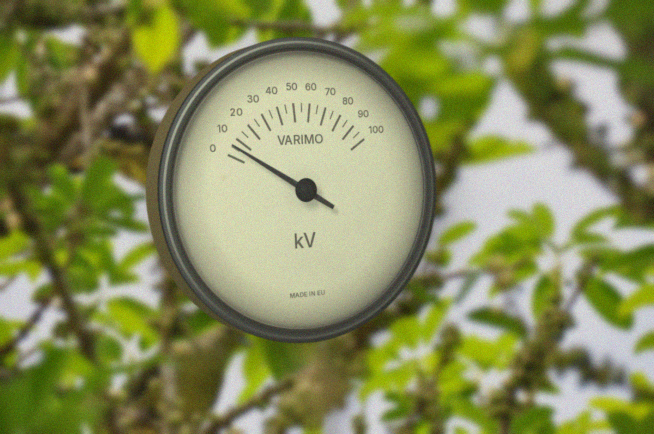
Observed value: 5 kV
